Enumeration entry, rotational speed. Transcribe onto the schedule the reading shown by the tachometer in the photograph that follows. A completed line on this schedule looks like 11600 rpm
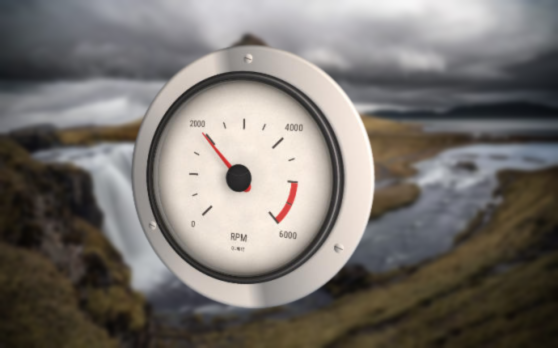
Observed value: 2000 rpm
